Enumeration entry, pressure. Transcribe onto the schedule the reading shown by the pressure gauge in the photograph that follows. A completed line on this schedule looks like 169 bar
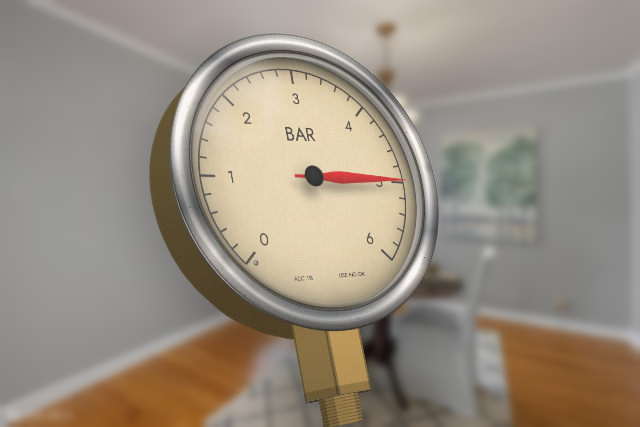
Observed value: 5 bar
